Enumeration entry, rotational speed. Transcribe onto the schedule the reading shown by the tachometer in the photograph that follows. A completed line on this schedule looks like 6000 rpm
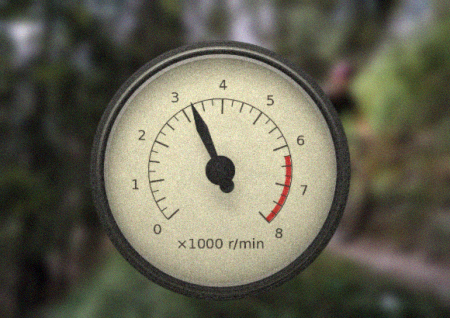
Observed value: 3250 rpm
